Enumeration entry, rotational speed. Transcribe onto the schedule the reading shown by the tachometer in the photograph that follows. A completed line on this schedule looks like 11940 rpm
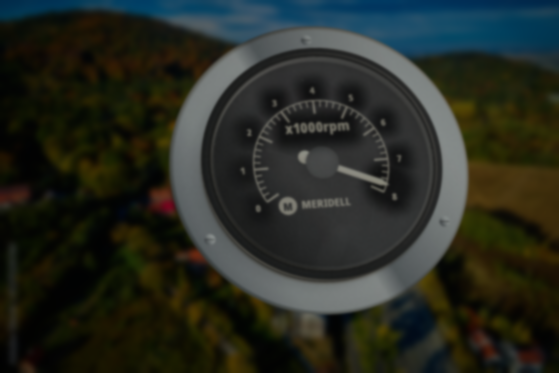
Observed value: 7800 rpm
